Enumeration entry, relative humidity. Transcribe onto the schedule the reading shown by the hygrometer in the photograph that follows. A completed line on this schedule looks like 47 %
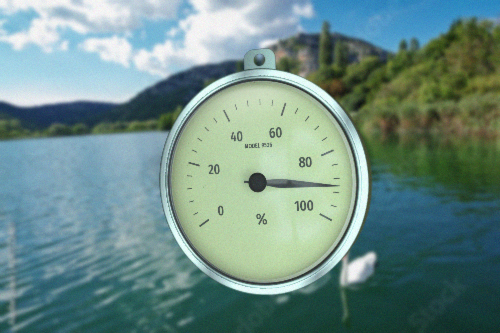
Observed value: 90 %
